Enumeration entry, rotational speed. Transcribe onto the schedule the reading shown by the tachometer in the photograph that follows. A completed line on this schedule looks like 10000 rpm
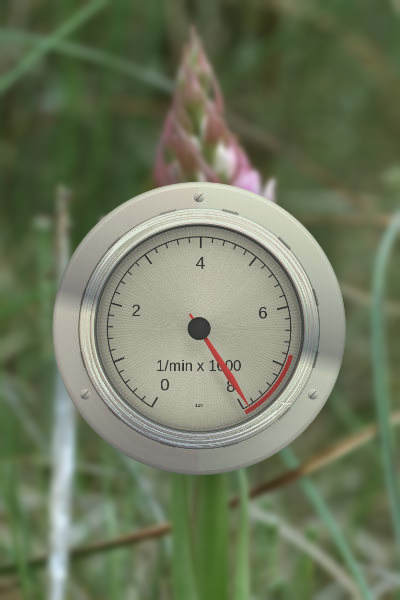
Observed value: 7900 rpm
